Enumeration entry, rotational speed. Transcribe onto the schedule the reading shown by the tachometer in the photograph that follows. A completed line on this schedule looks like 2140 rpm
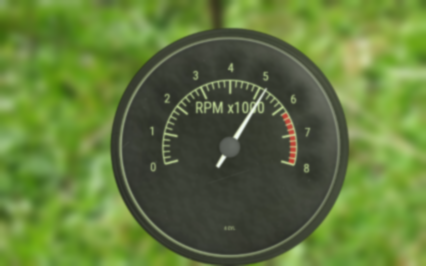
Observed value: 5200 rpm
